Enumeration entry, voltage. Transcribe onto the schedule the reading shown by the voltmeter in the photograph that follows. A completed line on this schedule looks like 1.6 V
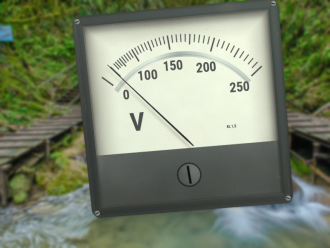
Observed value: 50 V
